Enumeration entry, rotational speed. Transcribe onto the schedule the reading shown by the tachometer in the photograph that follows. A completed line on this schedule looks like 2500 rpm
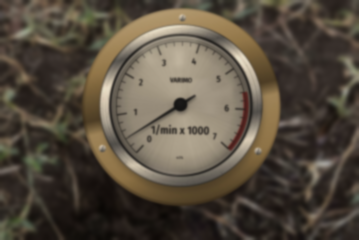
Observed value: 400 rpm
